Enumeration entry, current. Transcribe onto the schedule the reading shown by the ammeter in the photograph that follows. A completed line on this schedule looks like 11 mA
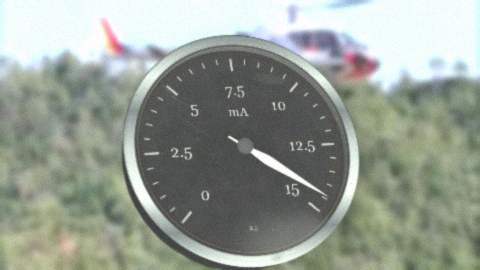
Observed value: 14.5 mA
